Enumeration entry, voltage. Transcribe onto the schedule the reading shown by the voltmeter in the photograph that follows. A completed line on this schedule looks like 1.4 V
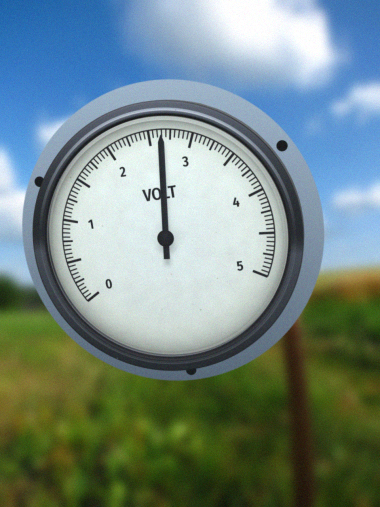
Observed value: 2.65 V
